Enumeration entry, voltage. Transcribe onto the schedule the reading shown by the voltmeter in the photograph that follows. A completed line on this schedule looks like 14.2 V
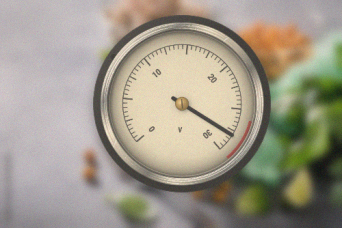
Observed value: 28 V
